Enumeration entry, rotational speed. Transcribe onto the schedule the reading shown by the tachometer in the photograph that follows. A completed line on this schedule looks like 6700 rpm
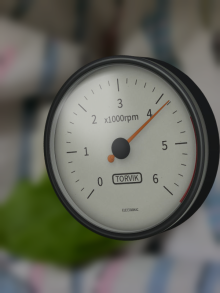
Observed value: 4200 rpm
